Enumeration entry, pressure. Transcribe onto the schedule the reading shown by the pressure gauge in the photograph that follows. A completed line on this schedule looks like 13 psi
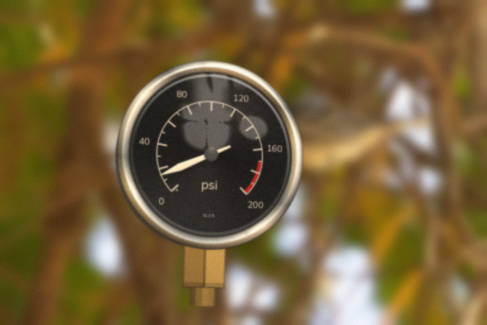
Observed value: 15 psi
